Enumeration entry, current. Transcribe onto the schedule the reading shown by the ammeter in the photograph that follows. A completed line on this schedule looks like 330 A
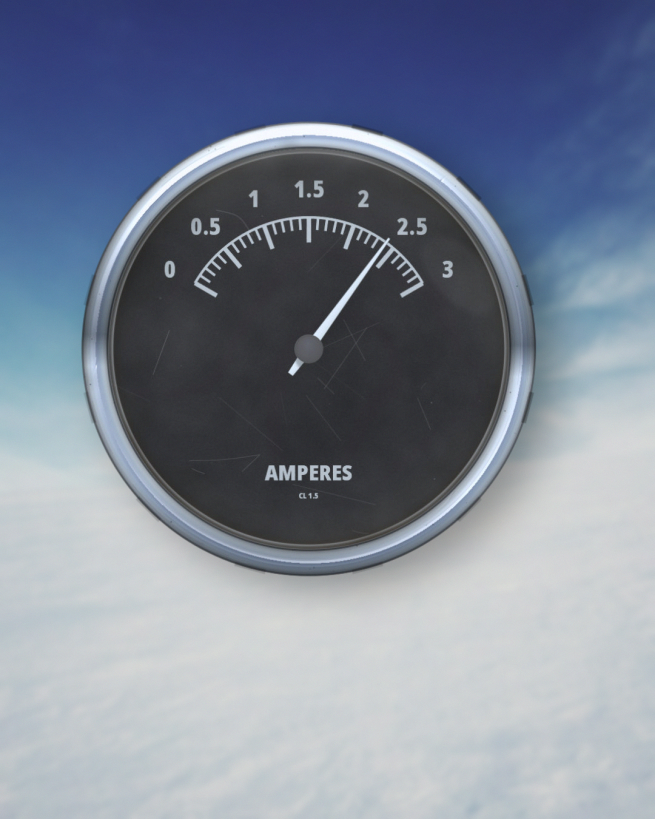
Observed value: 2.4 A
